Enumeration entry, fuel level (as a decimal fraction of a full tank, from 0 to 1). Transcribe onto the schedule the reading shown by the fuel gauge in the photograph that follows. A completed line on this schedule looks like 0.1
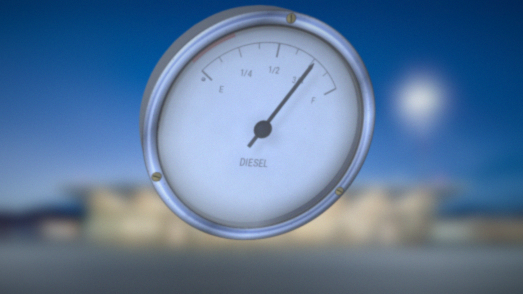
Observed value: 0.75
